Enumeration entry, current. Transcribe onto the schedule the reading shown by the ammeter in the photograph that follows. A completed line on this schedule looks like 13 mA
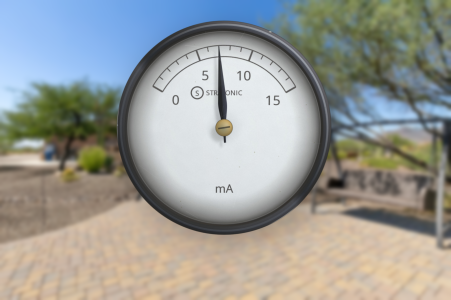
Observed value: 7 mA
